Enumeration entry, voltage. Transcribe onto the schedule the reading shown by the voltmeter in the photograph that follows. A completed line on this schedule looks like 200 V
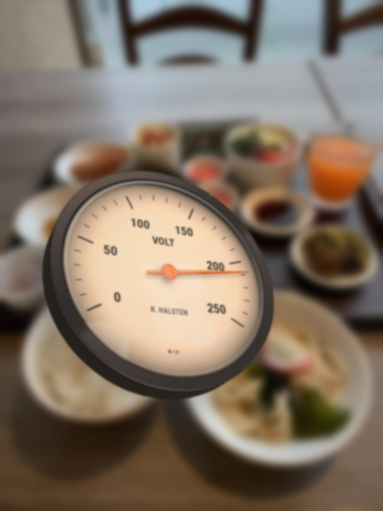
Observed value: 210 V
